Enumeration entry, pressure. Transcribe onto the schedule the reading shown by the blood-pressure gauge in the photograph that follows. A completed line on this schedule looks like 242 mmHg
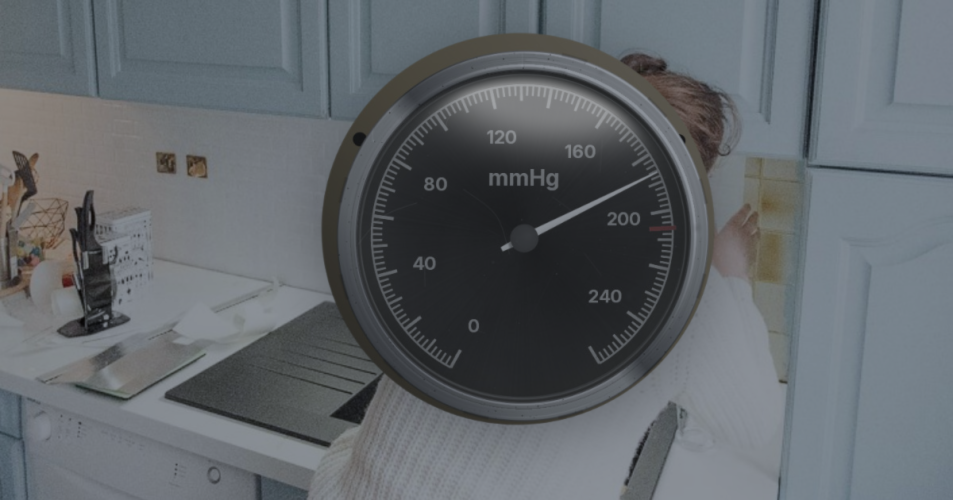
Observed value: 186 mmHg
